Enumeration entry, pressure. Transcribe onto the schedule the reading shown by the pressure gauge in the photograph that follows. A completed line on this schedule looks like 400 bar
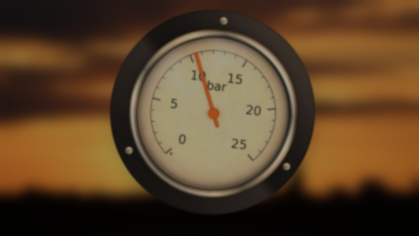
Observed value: 10.5 bar
